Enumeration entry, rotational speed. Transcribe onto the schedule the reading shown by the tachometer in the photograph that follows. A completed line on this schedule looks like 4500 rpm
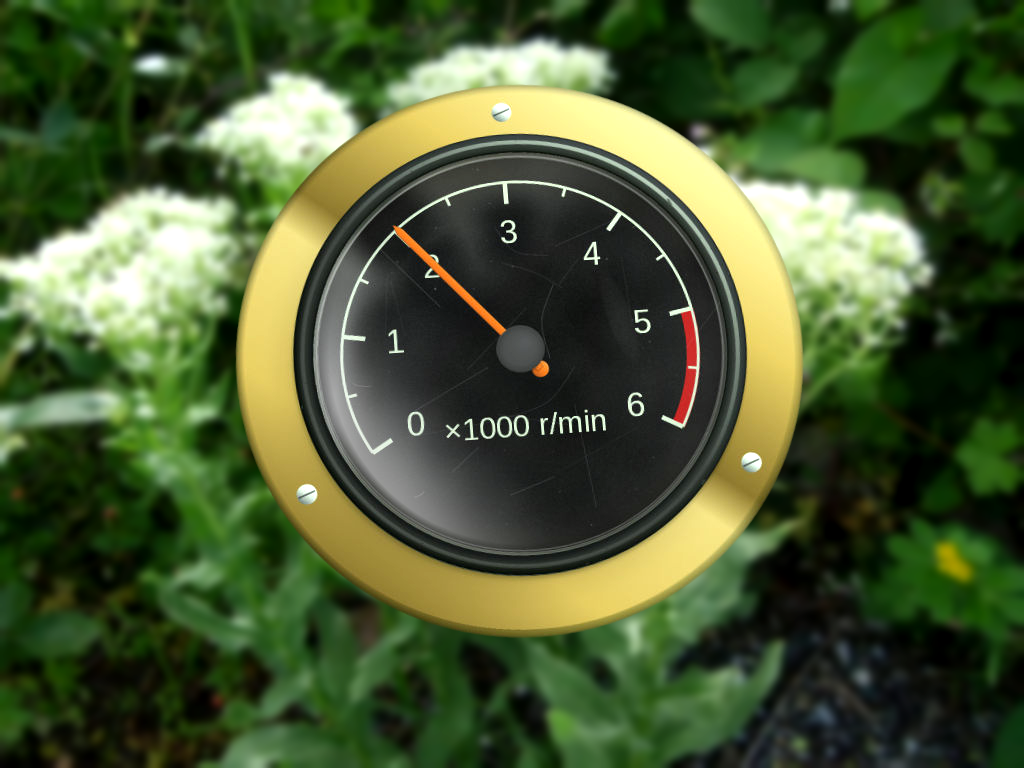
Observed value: 2000 rpm
